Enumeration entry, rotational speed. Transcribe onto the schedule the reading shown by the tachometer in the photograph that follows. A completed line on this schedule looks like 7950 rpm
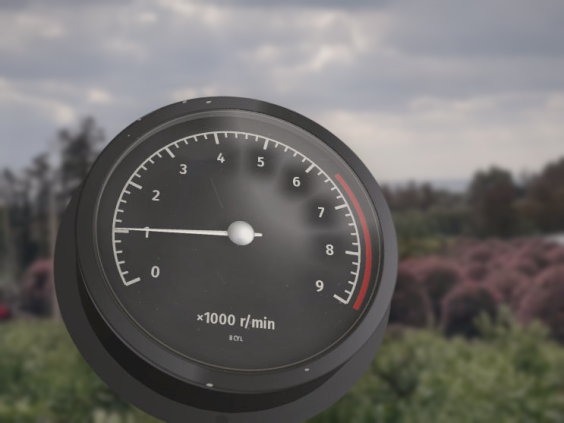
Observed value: 1000 rpm
